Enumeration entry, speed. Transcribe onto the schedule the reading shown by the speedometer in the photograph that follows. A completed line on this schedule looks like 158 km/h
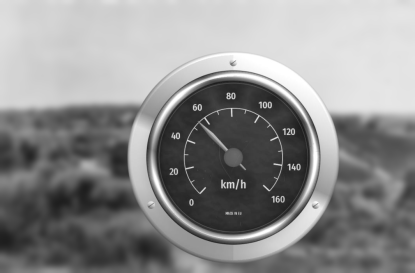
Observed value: 55 km/h
